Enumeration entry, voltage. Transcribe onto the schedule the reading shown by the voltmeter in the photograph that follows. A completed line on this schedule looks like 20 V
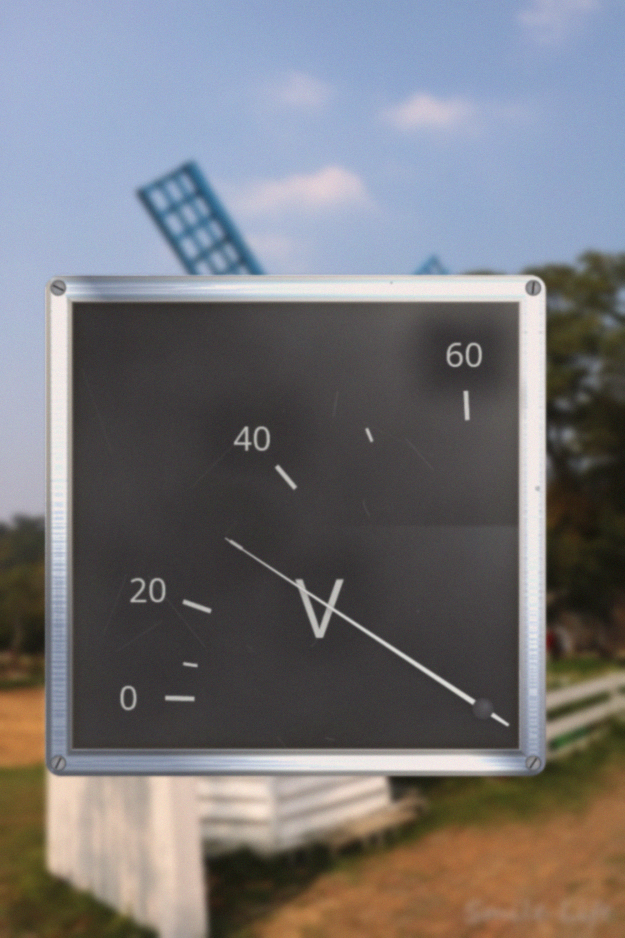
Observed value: 30 V
